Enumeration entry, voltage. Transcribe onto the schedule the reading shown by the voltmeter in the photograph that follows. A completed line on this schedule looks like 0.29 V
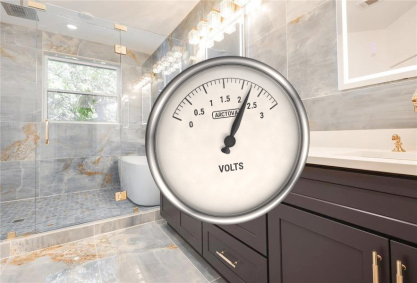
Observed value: 2.2 V
